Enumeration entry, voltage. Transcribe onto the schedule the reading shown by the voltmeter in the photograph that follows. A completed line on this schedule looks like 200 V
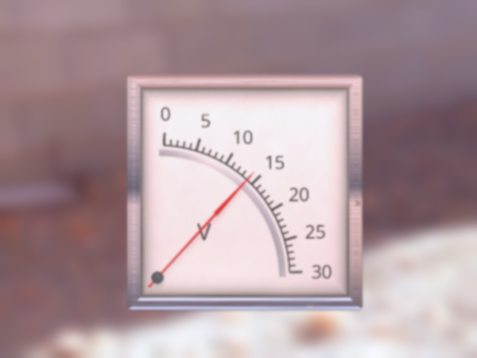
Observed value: 14 V
